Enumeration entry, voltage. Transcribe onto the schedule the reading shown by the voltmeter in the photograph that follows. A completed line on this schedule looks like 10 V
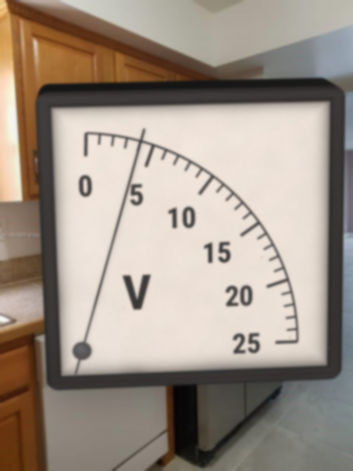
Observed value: 4 V
